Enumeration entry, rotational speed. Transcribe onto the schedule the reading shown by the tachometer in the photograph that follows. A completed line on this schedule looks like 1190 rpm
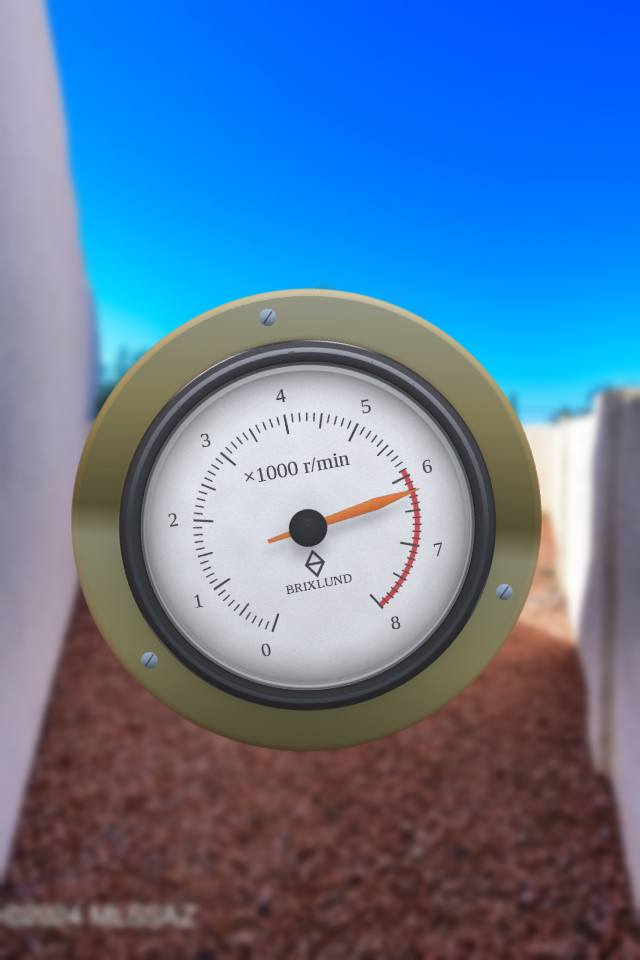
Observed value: 6200 rpm
